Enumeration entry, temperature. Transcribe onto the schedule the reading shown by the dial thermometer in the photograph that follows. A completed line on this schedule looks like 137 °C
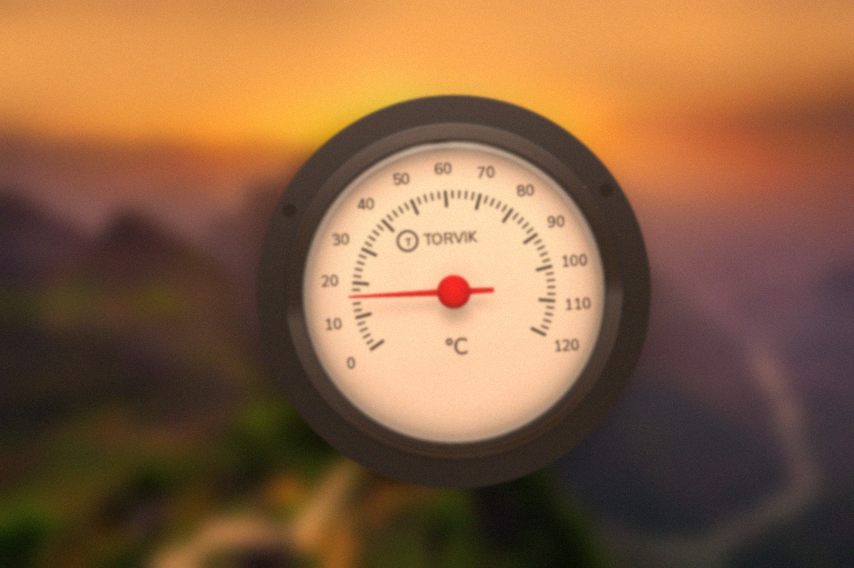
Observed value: 16 °C
